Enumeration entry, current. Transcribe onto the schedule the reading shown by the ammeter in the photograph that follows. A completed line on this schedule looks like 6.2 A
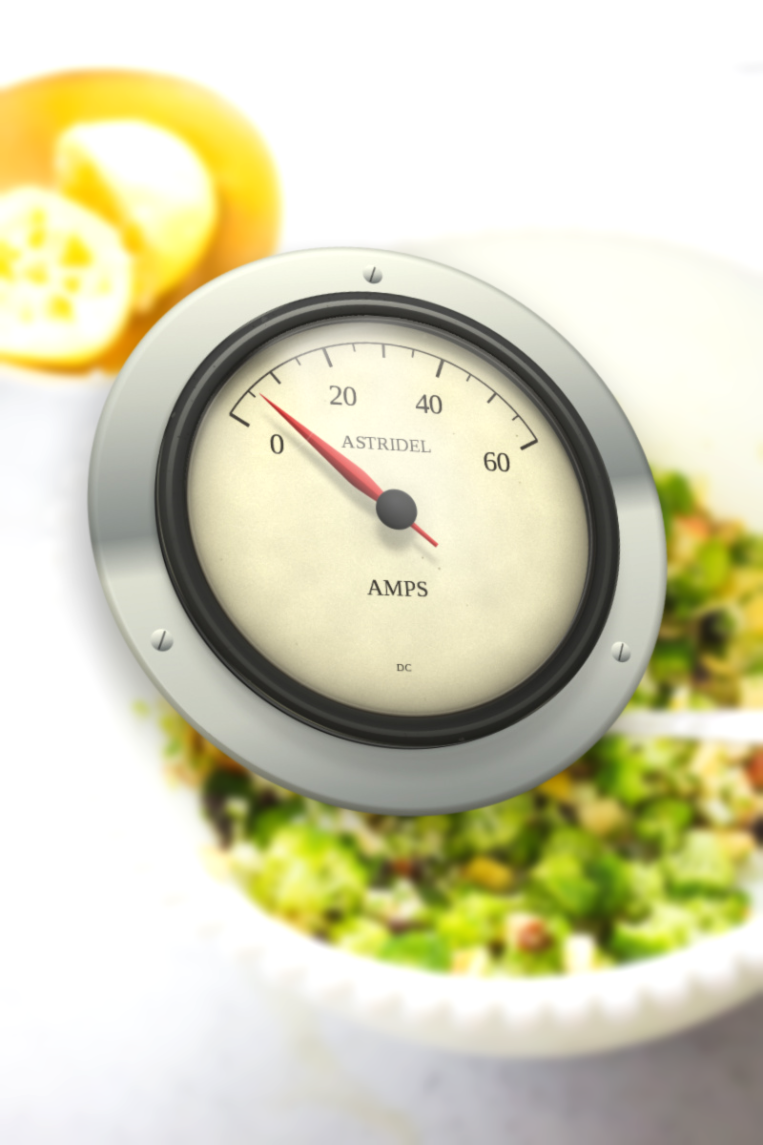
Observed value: 5 A
